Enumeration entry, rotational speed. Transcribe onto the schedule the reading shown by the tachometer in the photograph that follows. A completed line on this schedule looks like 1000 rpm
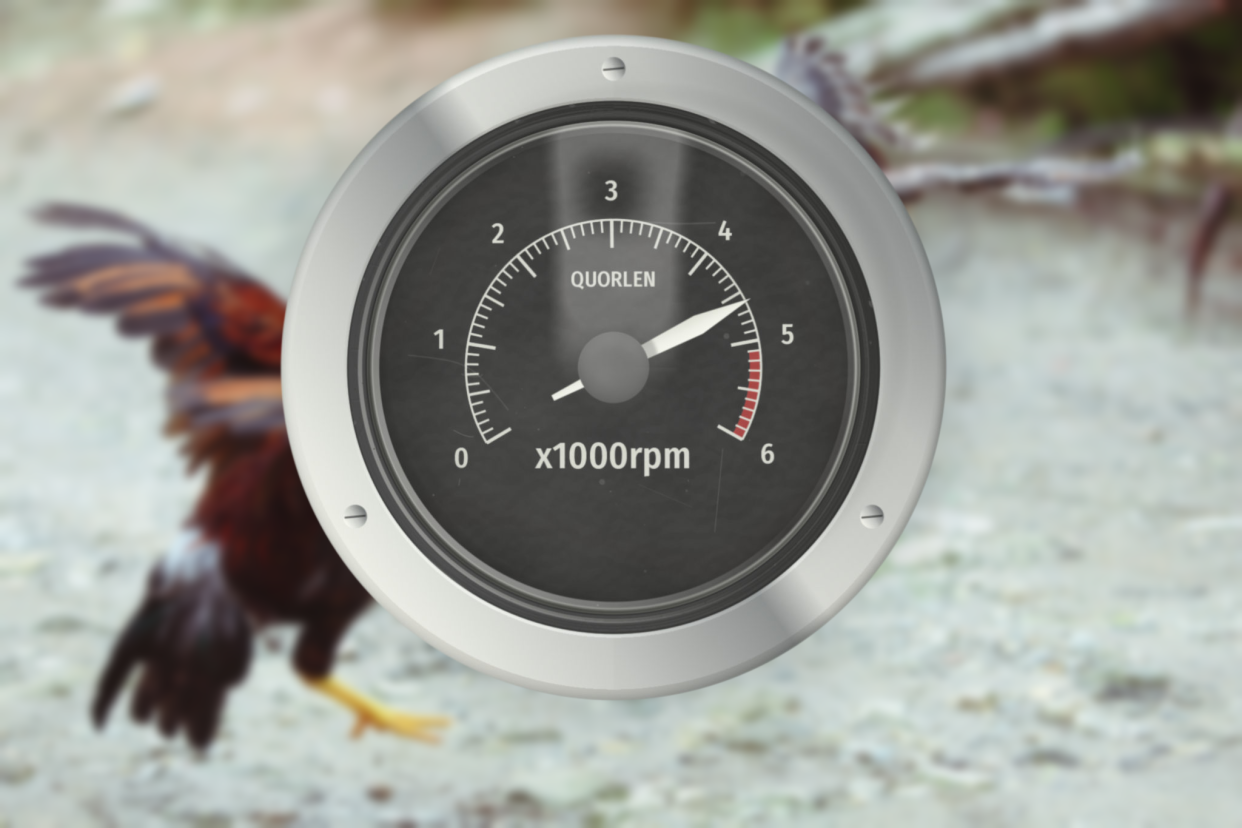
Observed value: 4600 rpm
